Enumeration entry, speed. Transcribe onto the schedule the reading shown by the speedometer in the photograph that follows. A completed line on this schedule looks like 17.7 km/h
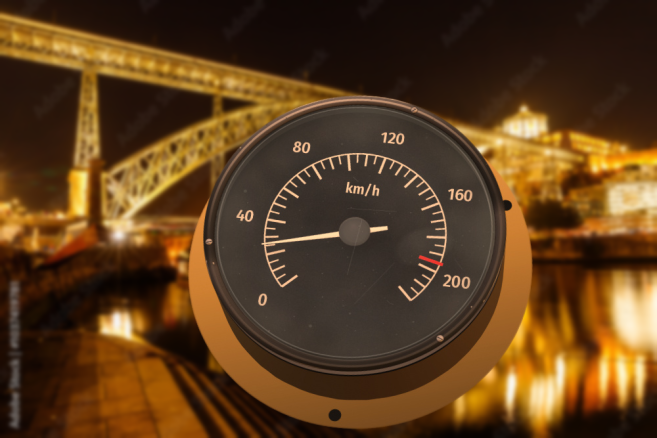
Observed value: 25 km/h
